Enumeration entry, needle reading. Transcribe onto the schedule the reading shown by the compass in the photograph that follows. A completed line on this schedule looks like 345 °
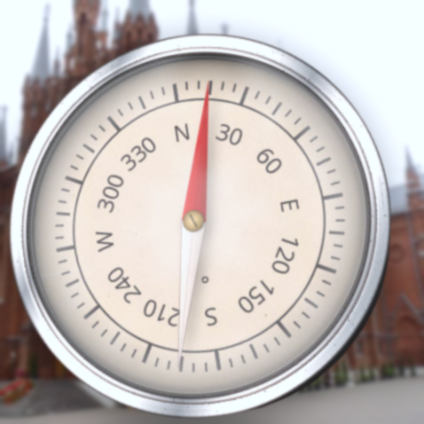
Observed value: 15 °
